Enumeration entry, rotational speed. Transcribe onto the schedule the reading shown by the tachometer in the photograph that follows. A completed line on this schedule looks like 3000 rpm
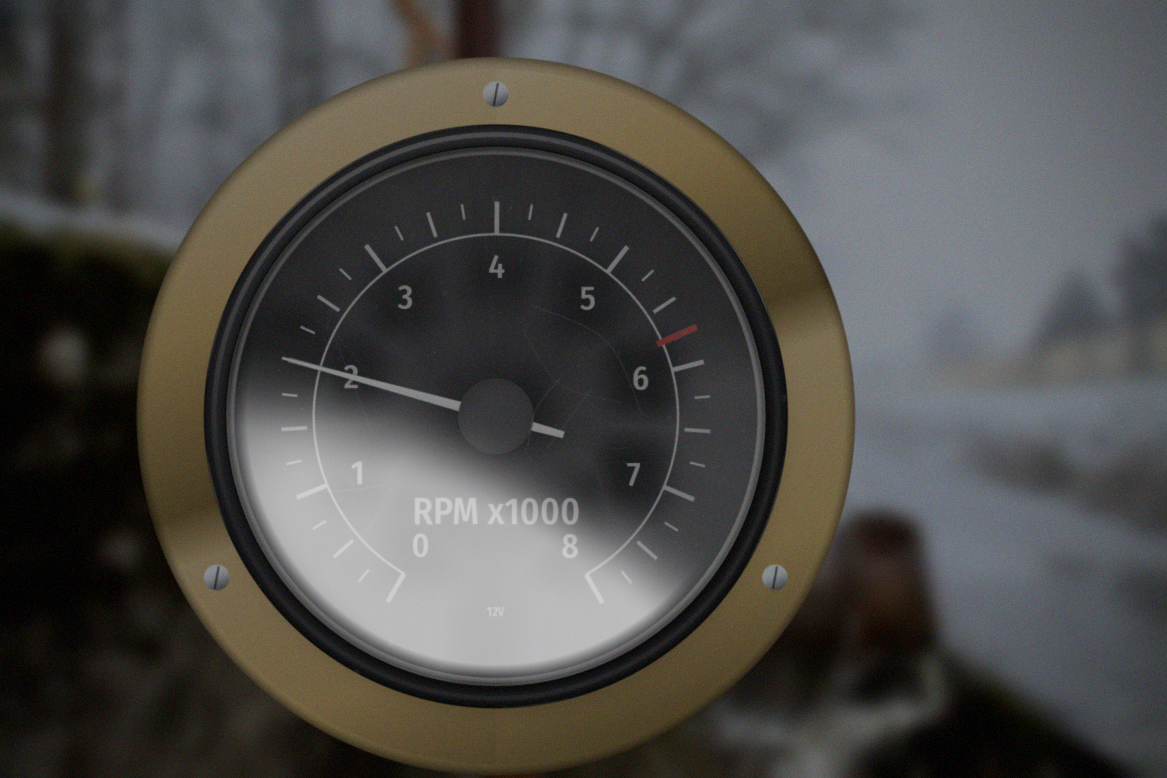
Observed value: 2000 rpm
